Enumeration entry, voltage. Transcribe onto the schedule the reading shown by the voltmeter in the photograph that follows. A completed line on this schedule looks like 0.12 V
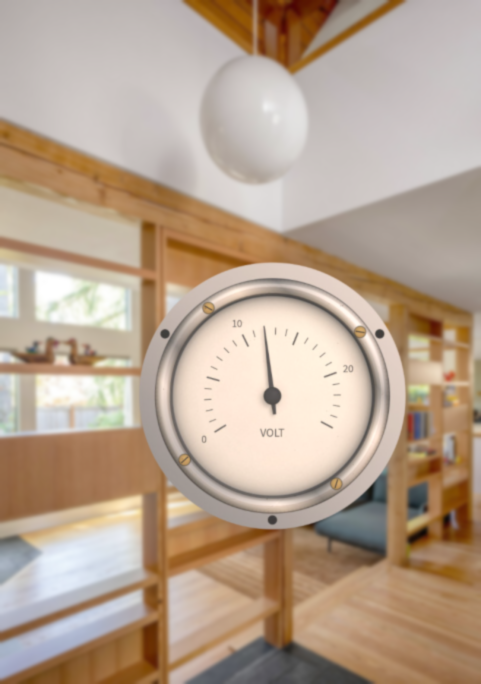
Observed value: 12 V
